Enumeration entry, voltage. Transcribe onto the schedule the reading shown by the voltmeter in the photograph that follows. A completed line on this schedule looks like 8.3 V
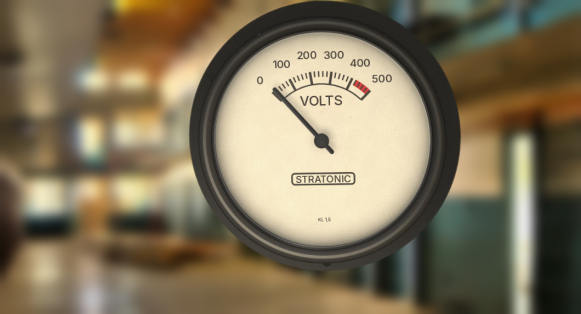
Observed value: 20 V
